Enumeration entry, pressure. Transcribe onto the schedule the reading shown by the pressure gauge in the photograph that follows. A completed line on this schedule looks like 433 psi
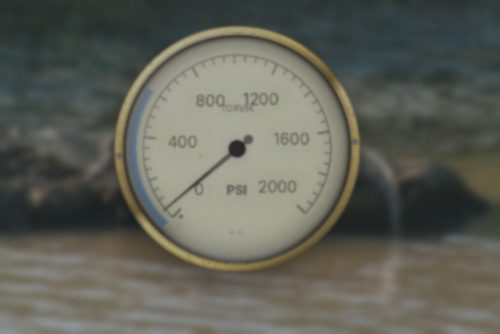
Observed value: 50 psi
